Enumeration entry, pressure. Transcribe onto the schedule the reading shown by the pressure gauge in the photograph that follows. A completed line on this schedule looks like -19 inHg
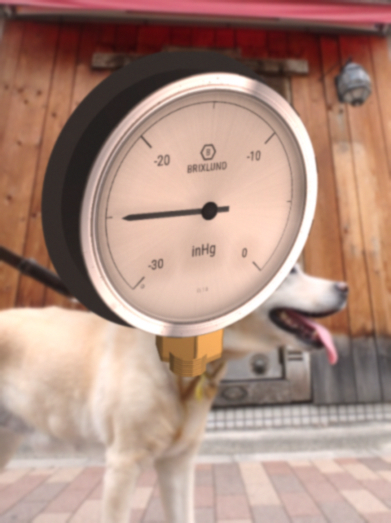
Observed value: -25 inHg
